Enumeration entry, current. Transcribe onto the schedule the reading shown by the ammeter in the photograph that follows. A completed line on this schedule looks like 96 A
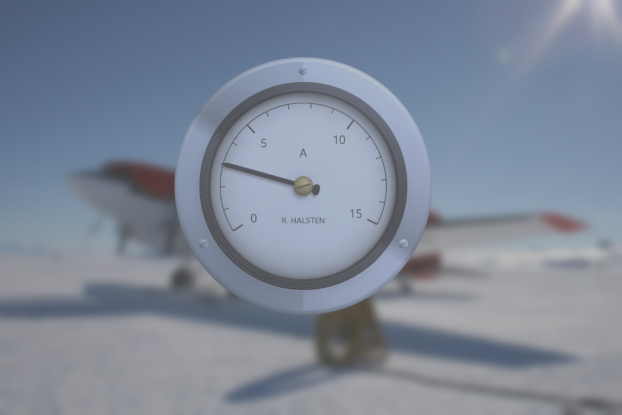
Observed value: 3 A
